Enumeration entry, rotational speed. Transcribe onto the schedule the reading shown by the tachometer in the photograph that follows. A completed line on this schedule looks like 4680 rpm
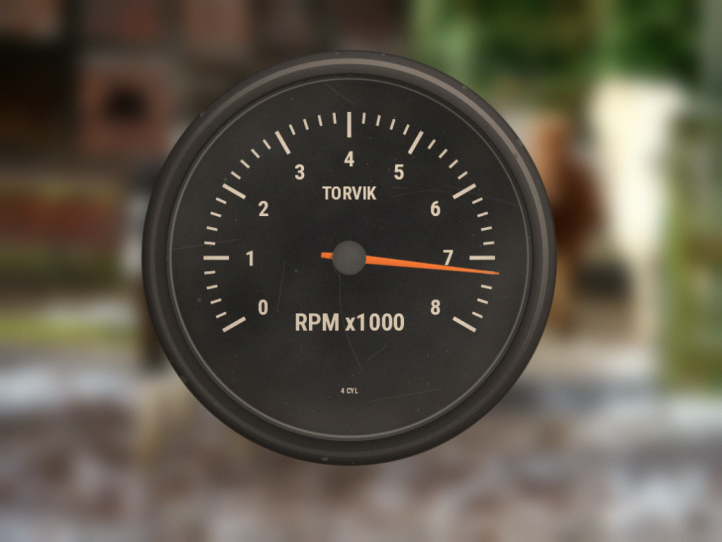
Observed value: 7200 rpm
